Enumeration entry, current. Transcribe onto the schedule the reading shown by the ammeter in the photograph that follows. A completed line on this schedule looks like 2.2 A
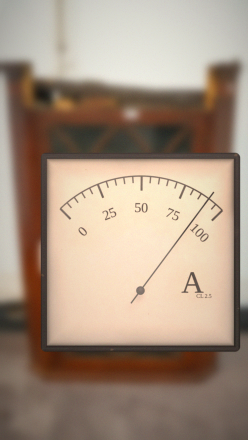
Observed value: 90 A
